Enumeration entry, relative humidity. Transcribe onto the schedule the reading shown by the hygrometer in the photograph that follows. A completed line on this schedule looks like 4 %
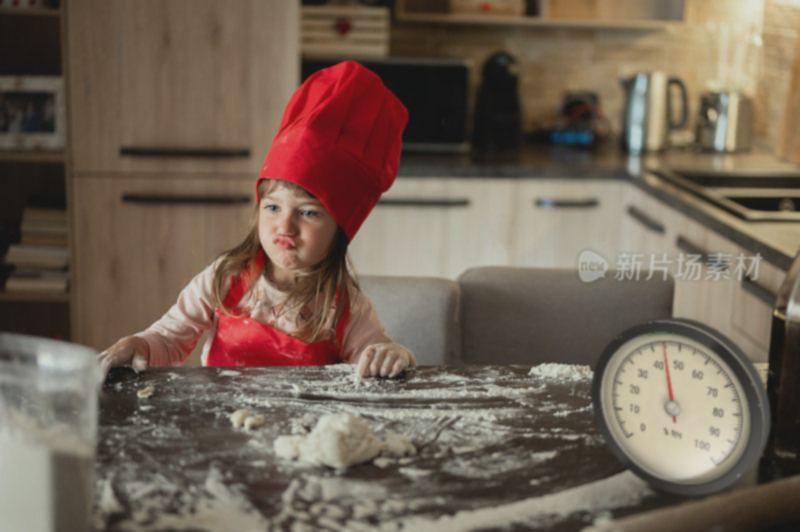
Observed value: 45 %
